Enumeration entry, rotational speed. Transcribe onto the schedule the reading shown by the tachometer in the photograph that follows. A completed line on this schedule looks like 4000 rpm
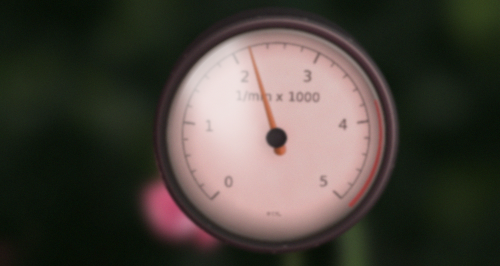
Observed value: 2200 rpm
